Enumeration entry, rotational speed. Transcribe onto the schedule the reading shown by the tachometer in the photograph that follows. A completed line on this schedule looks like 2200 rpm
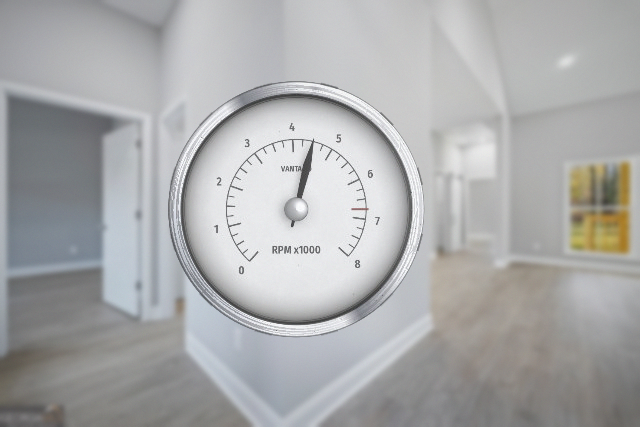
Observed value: 4500 rpm
